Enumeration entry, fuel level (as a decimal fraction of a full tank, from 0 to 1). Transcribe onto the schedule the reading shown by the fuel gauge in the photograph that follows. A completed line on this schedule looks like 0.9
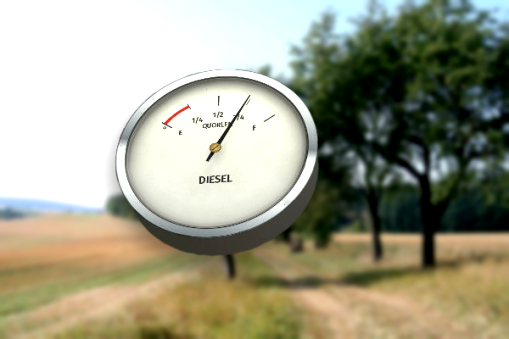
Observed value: 0.75
